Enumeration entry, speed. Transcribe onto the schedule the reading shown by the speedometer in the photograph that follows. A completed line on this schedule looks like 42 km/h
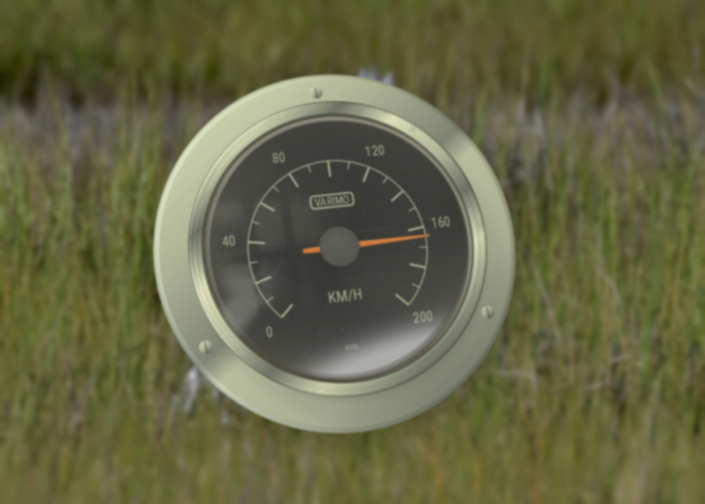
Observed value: 165 km/h
